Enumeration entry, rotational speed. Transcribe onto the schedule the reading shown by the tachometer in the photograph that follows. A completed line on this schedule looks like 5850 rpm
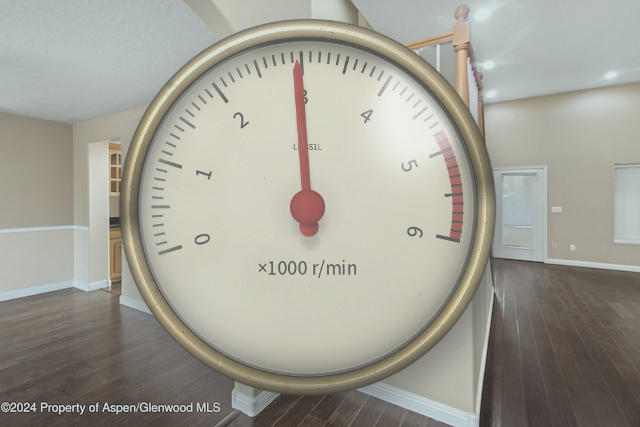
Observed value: 2950 rpm
